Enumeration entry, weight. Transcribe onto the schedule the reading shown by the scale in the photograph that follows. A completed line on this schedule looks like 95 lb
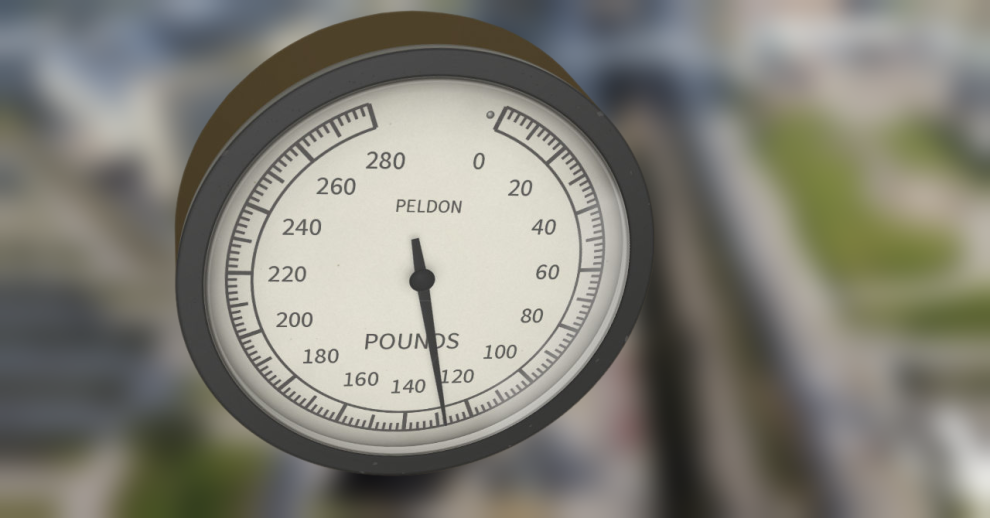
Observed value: 128 lb
